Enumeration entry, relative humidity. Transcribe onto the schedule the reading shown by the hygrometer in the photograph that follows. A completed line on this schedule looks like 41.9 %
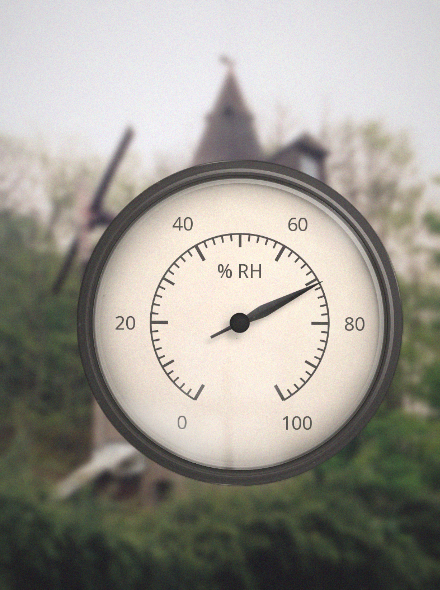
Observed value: 71 %
